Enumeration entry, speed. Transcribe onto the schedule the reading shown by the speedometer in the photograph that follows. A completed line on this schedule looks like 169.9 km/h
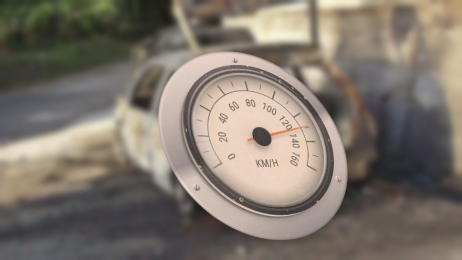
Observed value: 130 km/h
